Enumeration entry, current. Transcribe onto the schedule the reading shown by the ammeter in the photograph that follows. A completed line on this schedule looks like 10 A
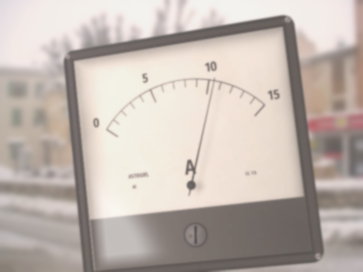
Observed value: 10.5 A
